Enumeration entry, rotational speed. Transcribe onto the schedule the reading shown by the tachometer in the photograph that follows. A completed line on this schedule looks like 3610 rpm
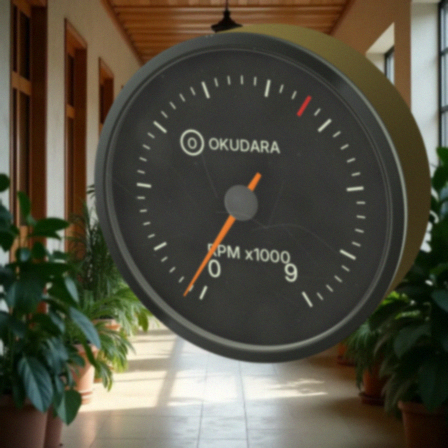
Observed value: 200 rpm
